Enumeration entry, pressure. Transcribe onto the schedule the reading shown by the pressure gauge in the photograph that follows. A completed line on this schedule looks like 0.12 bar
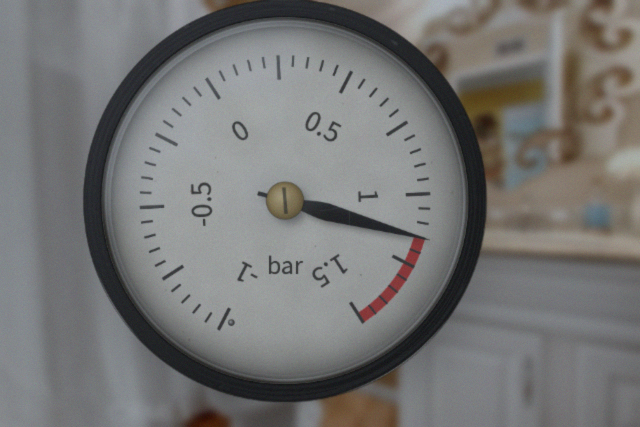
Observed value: 1.15 bar
